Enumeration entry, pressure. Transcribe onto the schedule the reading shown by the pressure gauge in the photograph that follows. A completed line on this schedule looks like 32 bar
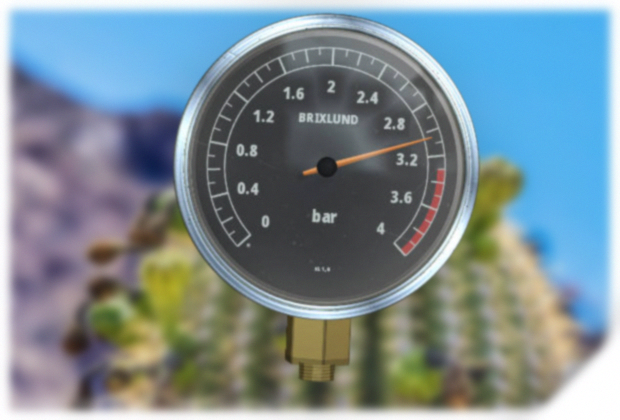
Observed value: 3.05 bar
